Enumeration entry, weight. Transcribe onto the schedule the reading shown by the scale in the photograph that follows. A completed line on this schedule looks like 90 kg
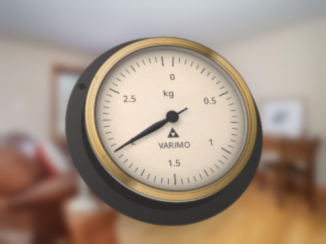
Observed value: 2 kg
